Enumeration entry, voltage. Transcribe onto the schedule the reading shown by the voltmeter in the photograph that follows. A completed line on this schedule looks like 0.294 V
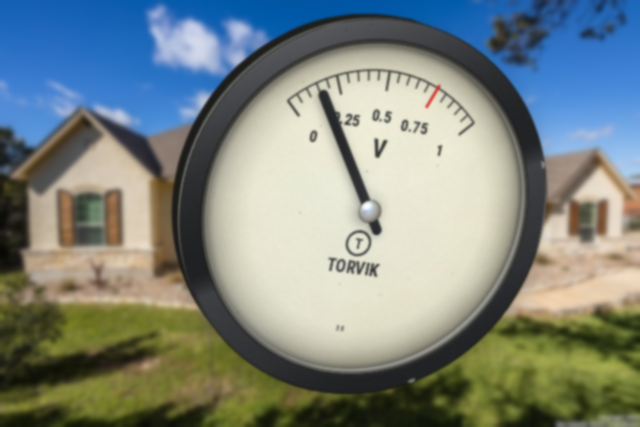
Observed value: 0.15 V
